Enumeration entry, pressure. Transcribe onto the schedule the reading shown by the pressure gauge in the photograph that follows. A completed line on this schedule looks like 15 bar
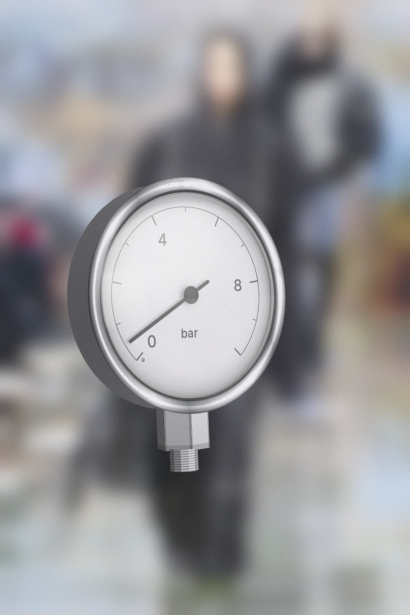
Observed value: 0.5 bar
